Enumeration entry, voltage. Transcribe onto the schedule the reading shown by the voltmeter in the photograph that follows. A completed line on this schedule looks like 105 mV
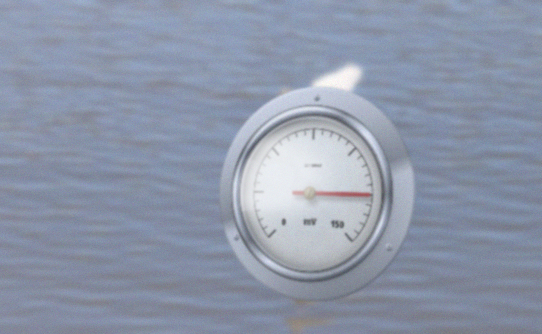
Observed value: 125 mV
